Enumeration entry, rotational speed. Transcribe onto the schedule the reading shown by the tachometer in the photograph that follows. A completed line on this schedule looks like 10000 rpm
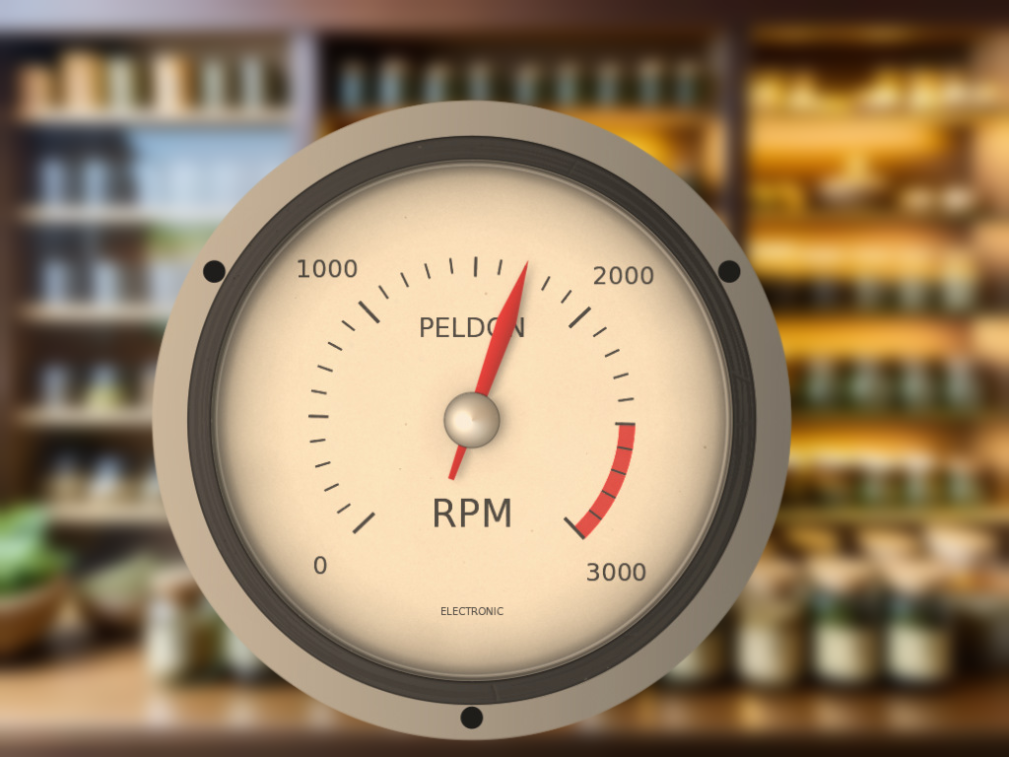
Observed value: 1700 rpm
